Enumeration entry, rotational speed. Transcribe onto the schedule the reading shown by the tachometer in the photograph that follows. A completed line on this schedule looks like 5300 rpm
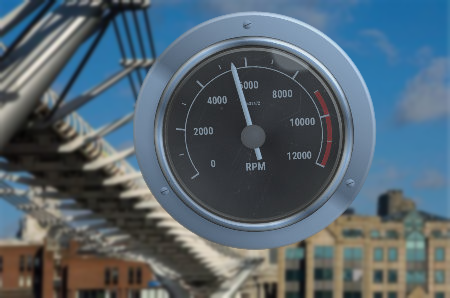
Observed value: 5500 rpm
